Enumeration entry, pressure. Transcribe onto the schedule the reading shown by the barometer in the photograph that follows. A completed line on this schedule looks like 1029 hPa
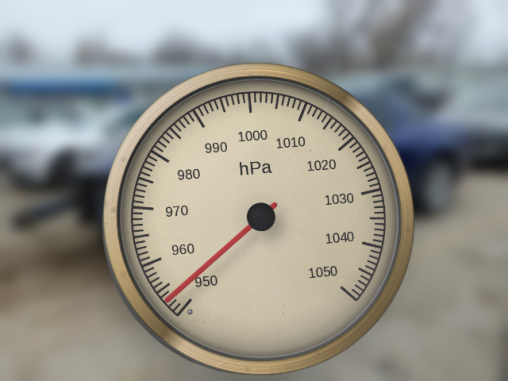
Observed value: 953 hPa
